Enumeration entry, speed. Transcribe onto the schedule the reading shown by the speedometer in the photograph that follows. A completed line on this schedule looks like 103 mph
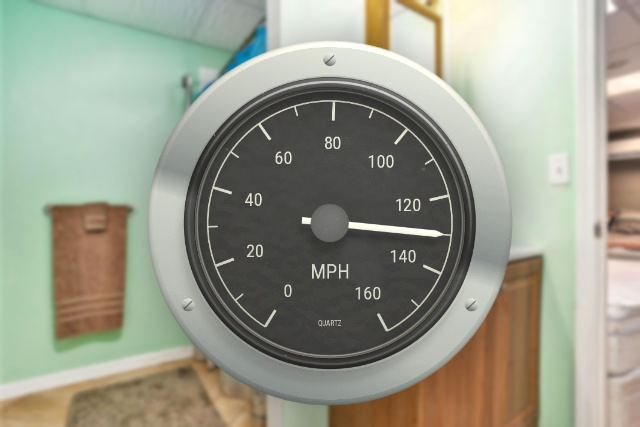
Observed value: 130 mph
